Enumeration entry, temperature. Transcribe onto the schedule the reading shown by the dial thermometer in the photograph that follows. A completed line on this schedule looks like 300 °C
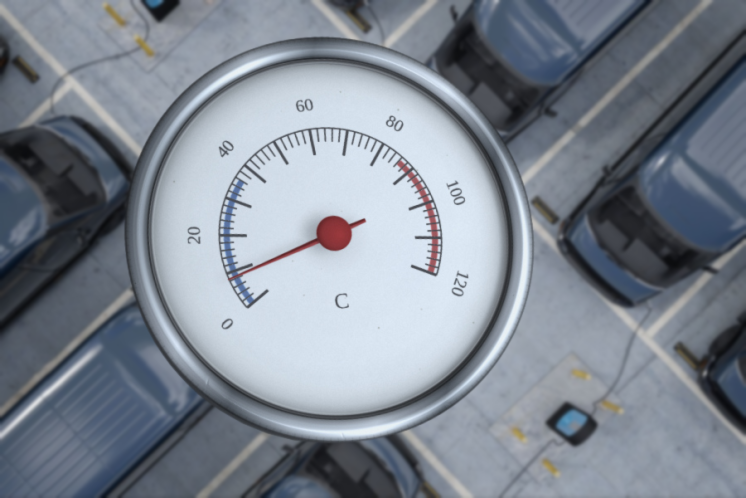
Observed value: 8 °C
